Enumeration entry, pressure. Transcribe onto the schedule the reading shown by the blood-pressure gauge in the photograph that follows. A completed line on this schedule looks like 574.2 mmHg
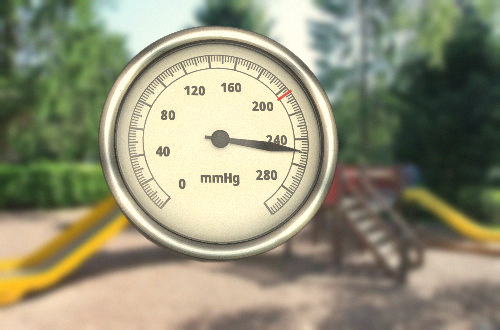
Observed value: 250 mmHg
